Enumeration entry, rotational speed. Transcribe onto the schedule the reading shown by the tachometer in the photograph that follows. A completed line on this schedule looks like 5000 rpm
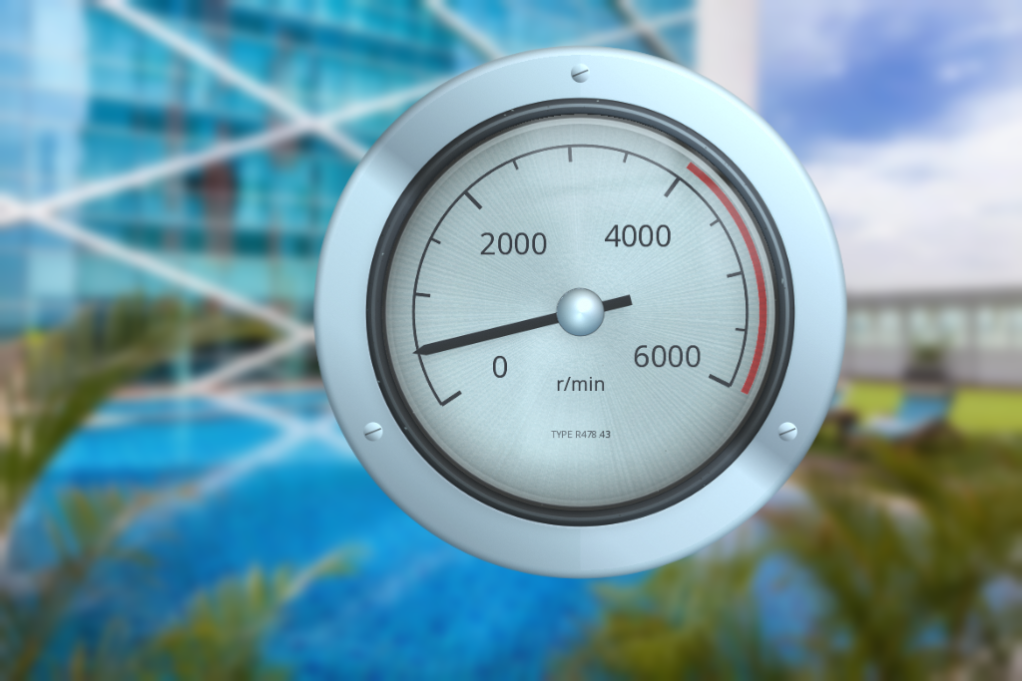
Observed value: 500 rpm
